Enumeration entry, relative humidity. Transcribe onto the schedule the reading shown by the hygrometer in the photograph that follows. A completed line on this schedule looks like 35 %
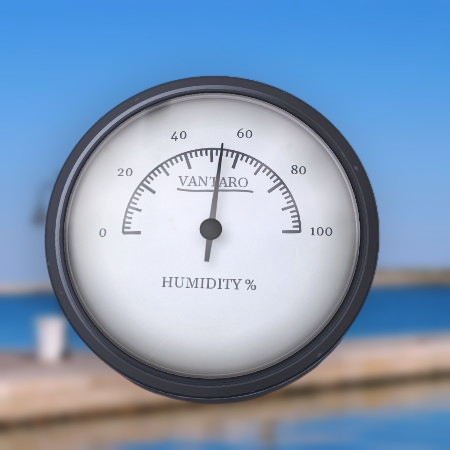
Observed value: 54 %
